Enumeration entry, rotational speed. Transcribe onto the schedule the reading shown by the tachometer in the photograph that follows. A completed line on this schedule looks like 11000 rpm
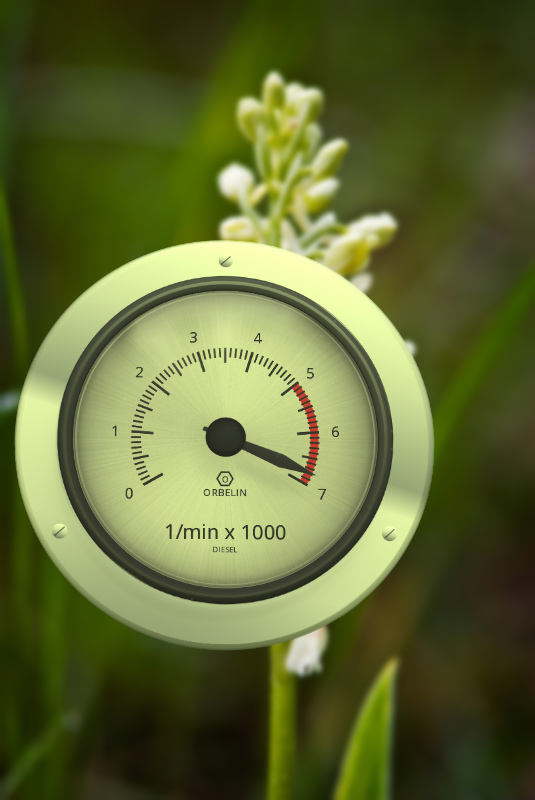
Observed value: 6800 rpm
